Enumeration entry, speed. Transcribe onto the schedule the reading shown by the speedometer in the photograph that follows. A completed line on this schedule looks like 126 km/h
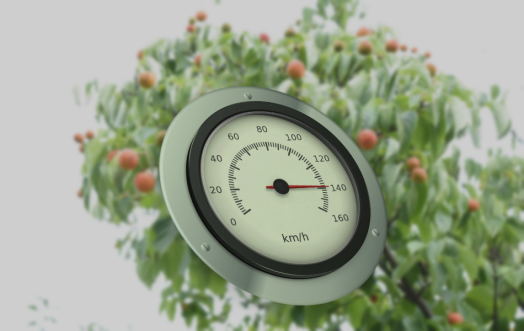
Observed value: 140 km/h
